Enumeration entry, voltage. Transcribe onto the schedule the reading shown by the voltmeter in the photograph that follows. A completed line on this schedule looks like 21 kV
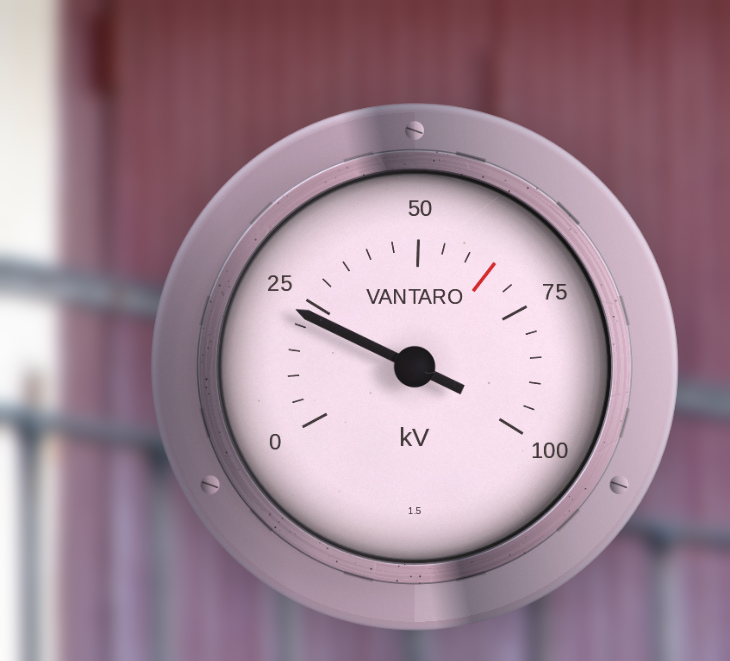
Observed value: 22.5 kV
